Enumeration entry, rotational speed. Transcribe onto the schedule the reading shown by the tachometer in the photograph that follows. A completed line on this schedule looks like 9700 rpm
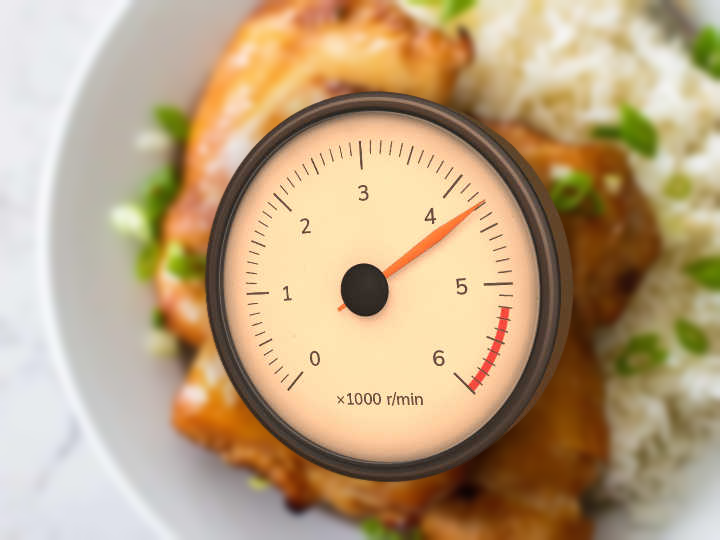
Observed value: 4300 rpm
